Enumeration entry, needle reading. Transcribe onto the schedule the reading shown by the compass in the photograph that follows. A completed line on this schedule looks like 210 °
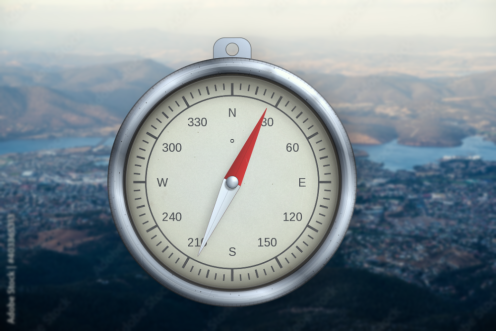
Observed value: 25 °
